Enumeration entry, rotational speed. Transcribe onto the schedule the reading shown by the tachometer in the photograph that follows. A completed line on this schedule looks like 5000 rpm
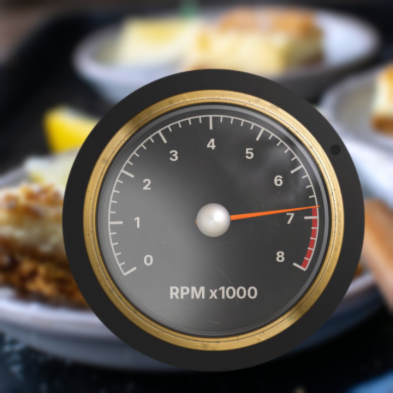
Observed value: 6800 rpm
